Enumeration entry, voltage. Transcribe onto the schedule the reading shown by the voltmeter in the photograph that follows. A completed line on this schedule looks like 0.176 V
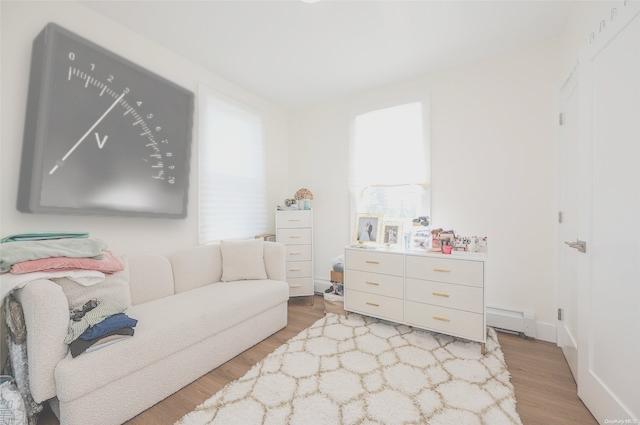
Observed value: 3 V
